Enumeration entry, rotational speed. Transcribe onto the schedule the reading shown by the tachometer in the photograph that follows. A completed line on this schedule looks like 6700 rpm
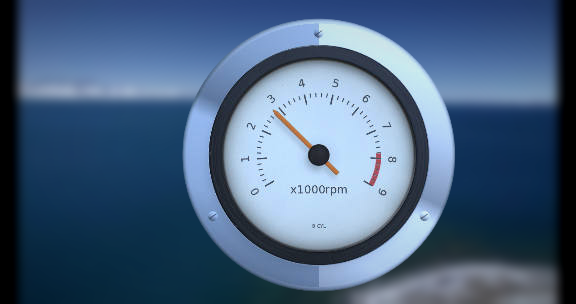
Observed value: 2800 rpm
